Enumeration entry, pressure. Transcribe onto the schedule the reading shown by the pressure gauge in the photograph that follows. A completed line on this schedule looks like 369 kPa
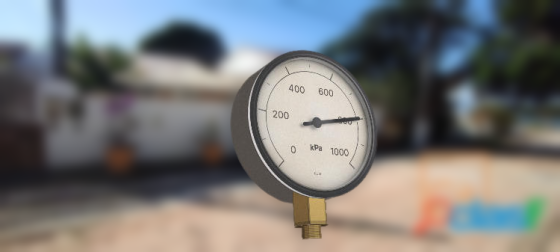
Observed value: 800 kPa
